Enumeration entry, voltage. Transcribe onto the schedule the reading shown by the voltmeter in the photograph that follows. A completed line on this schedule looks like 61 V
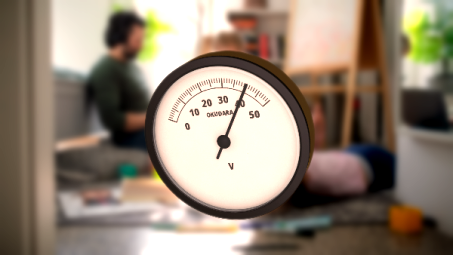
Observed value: 40 V
